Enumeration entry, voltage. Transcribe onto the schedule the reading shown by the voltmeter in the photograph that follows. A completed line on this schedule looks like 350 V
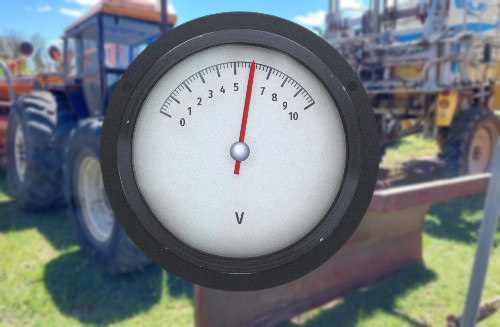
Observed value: 6 V
